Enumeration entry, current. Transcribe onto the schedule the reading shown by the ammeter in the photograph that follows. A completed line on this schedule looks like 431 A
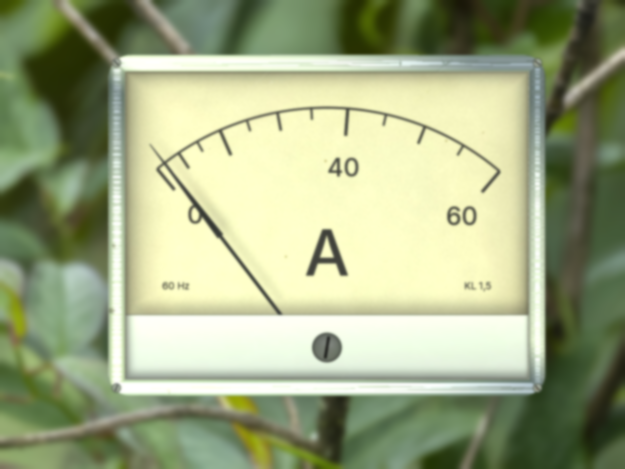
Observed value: 5 A
